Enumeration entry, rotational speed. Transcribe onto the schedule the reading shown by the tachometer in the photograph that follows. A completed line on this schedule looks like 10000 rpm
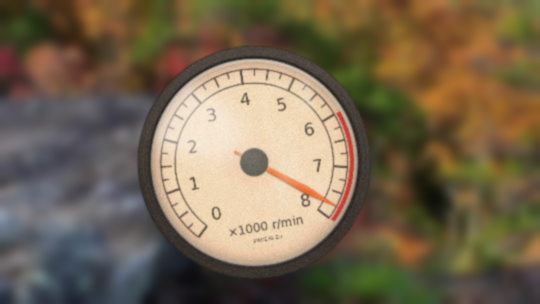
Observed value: 7750 rpm
